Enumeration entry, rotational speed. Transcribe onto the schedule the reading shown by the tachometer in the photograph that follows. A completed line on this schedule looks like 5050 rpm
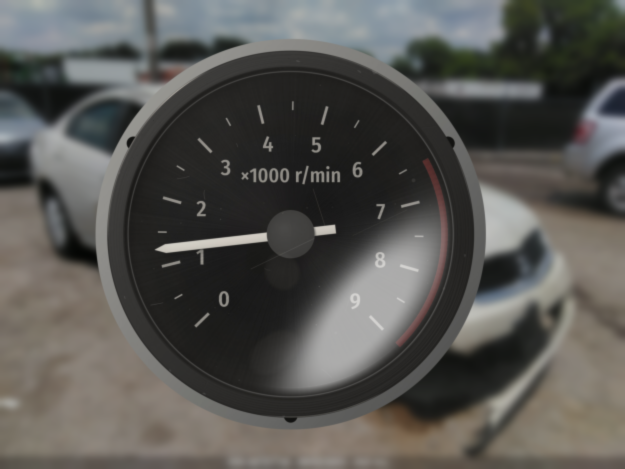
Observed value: 1250 rpm
